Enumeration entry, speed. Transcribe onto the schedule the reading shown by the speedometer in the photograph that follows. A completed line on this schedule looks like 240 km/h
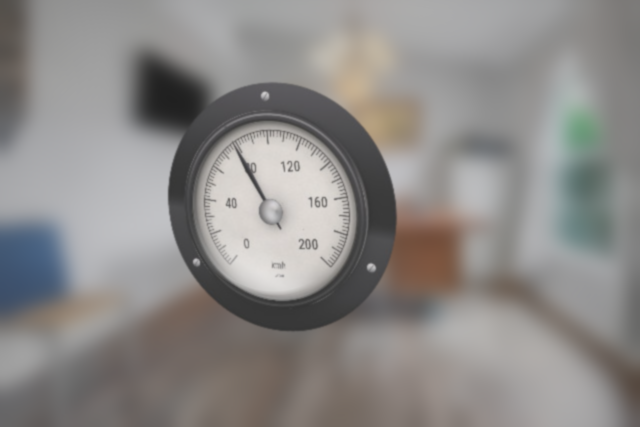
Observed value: 80 km/h
